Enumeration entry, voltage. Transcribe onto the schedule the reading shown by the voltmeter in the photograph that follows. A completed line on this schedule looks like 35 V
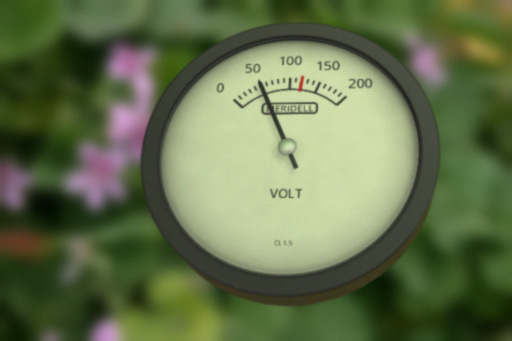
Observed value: 50 V
